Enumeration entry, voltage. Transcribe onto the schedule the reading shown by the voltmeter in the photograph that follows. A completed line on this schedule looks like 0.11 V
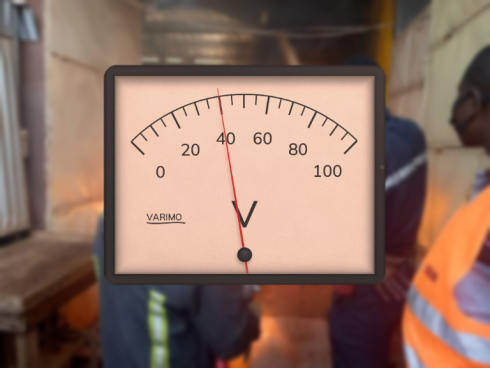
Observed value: 40 V
